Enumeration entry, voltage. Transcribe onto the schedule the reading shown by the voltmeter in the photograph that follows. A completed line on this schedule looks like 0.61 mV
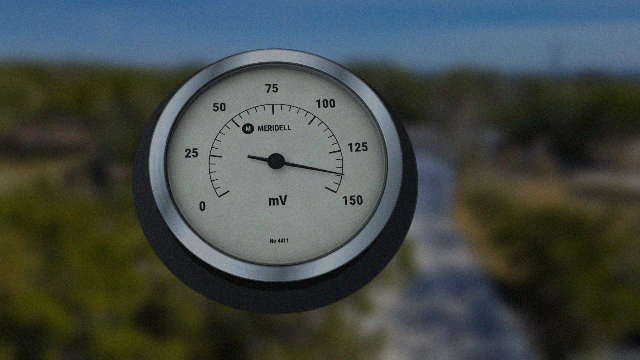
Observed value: 140 mV
